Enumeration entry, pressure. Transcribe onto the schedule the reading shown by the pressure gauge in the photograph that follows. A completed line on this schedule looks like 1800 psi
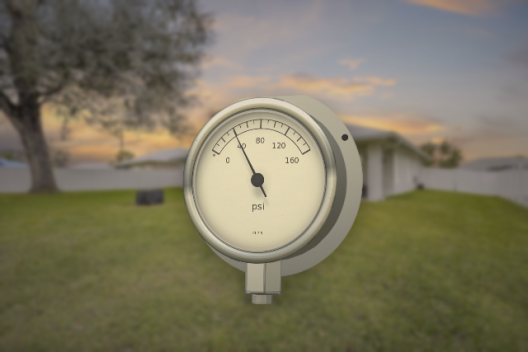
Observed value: 40 psi
